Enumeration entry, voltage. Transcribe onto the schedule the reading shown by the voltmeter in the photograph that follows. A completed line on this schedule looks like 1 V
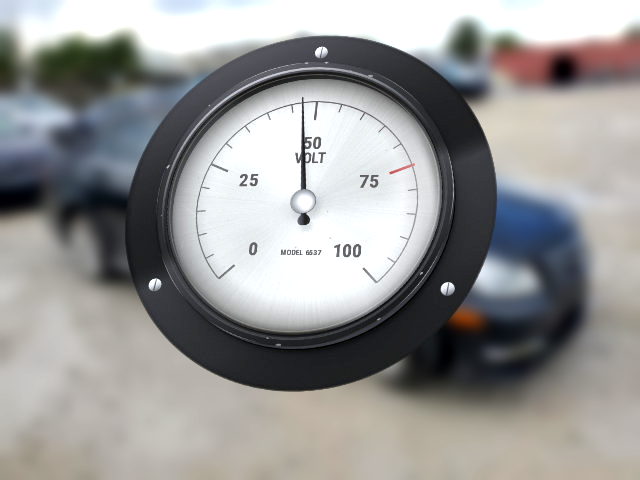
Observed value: 47.5 V
